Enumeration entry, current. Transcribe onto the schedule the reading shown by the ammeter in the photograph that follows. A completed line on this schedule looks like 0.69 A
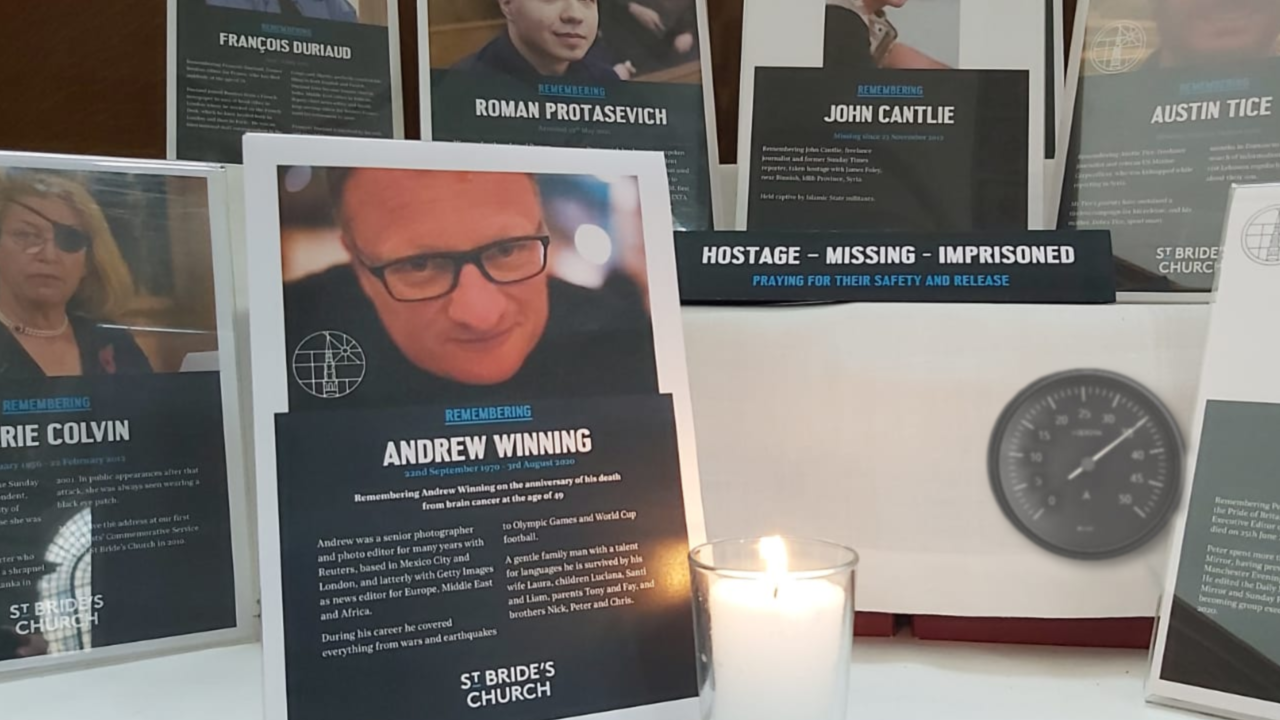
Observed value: 35 A
